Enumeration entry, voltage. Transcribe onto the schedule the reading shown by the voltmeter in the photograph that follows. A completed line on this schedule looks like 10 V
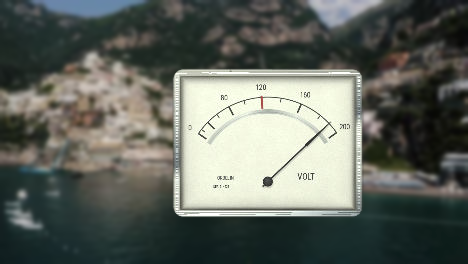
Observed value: 190 V
